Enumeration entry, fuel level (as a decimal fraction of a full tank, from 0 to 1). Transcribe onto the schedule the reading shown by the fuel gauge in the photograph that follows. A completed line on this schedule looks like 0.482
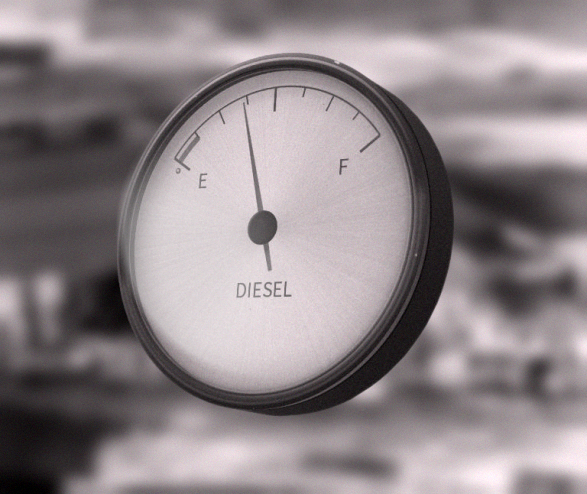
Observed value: 0.375
